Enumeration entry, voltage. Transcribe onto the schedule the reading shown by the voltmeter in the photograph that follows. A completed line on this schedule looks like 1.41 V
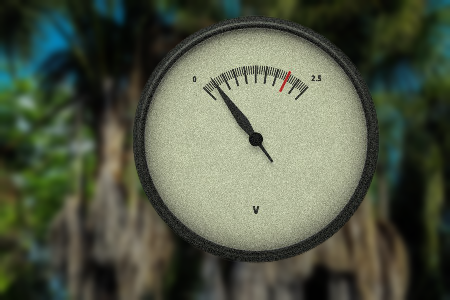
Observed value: 0.25 V
